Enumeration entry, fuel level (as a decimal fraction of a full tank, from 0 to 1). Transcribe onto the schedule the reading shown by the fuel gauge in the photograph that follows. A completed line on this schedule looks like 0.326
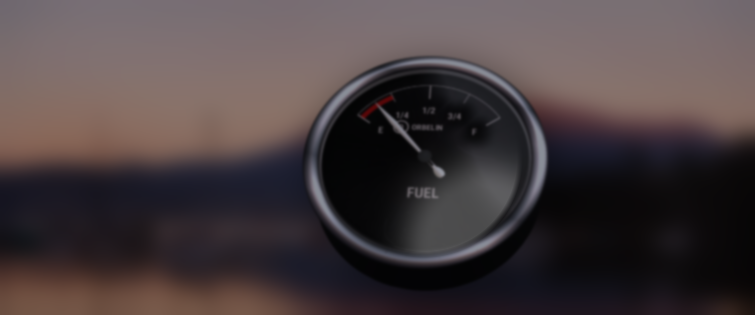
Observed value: 0.125
